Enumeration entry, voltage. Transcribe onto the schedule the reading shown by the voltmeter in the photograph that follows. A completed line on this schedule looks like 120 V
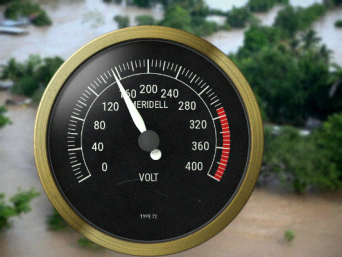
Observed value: 155 V
